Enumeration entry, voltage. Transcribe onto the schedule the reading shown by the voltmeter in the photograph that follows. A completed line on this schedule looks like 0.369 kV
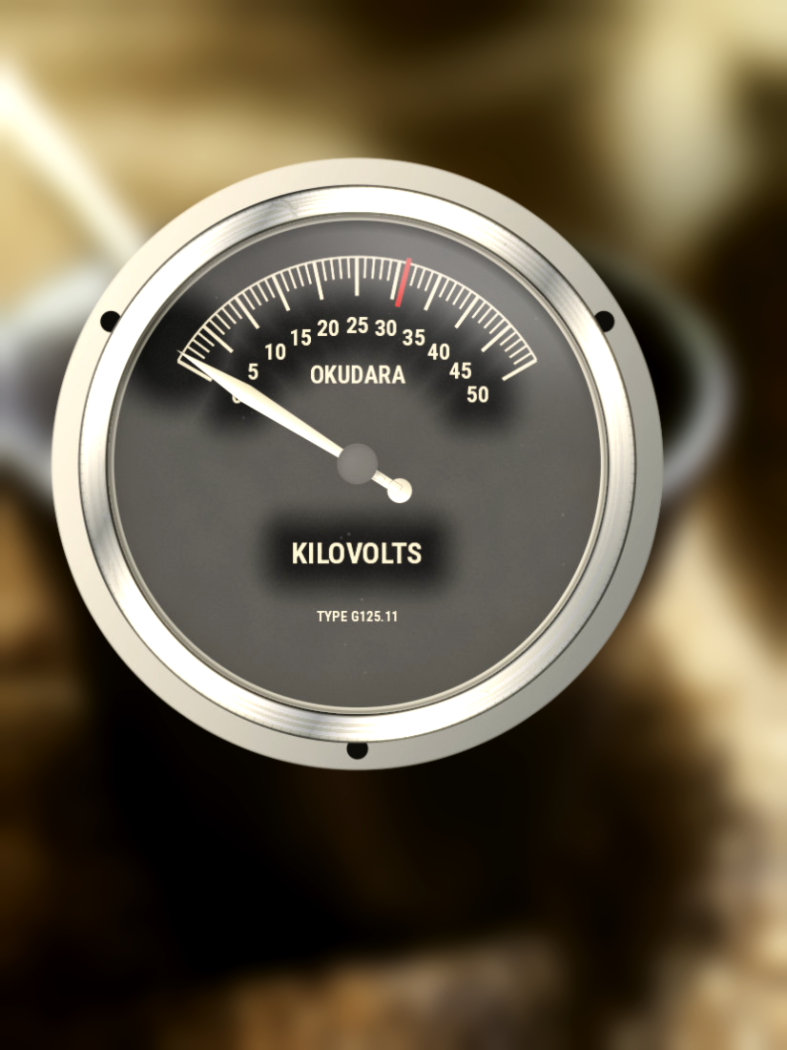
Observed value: 1 kV
